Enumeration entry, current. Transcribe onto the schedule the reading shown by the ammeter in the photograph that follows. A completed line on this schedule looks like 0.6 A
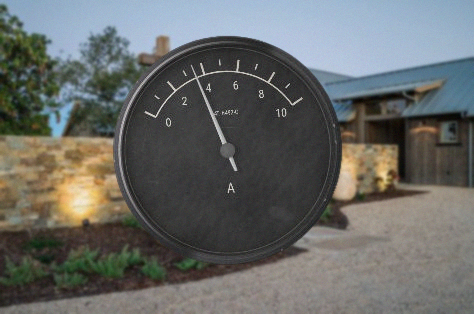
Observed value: 3.5 A
